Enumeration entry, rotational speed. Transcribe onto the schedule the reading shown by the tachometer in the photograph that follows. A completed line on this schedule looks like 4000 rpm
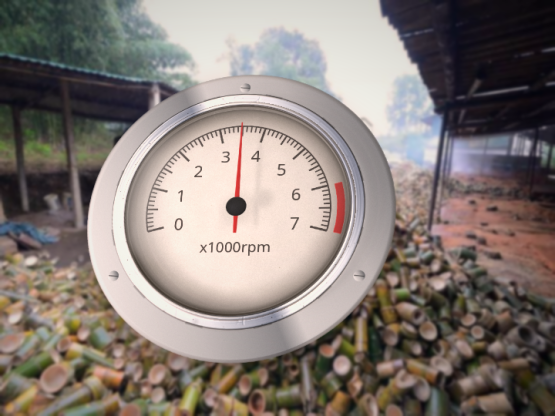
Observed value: 3500 rpm
